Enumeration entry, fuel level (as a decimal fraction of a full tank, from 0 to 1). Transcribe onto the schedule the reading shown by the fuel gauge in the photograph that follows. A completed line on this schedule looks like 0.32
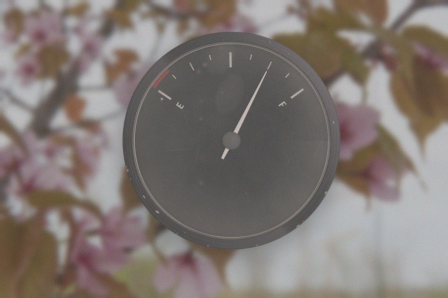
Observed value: 0.75
